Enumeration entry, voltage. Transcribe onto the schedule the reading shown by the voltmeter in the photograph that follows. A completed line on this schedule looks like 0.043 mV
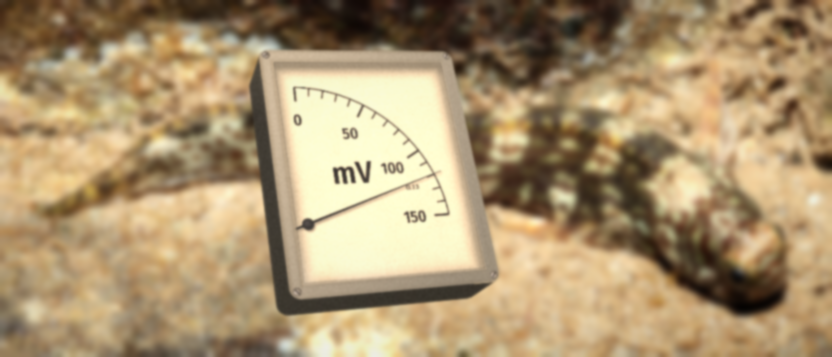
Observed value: 120 mV
